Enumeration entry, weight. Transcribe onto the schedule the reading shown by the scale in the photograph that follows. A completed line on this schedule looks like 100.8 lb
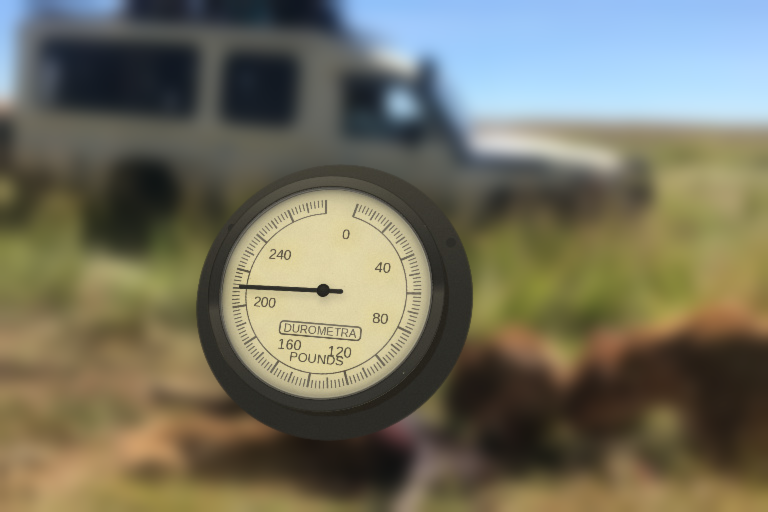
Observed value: 210 lb
